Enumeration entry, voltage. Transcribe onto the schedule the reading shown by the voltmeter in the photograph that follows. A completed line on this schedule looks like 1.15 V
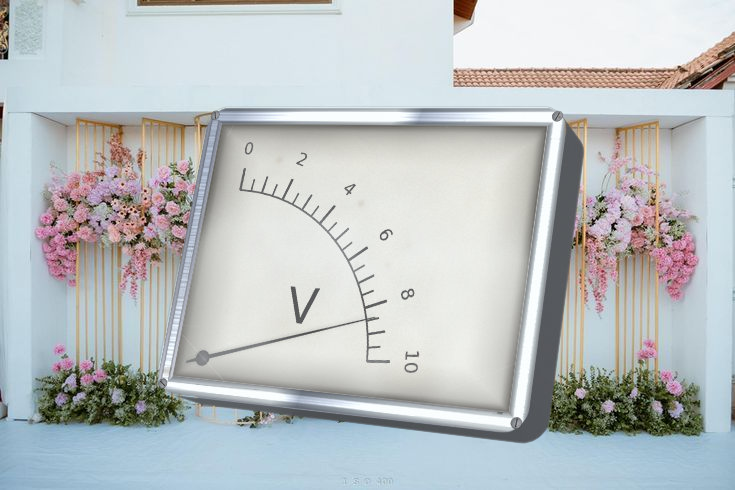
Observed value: 8.5 V
